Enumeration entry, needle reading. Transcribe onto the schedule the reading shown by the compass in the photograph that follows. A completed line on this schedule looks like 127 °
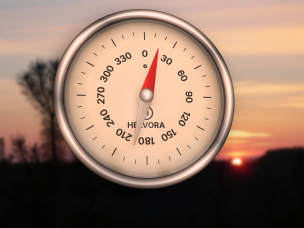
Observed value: 15 °
